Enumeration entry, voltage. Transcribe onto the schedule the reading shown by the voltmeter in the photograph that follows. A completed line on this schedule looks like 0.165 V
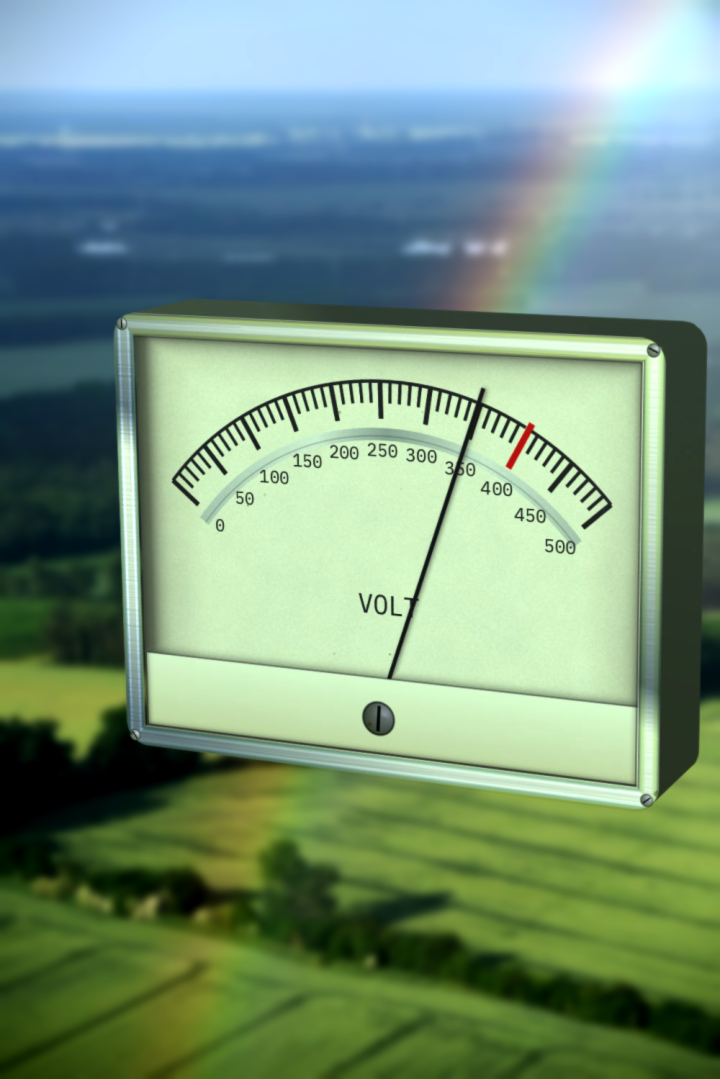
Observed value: 350 V
